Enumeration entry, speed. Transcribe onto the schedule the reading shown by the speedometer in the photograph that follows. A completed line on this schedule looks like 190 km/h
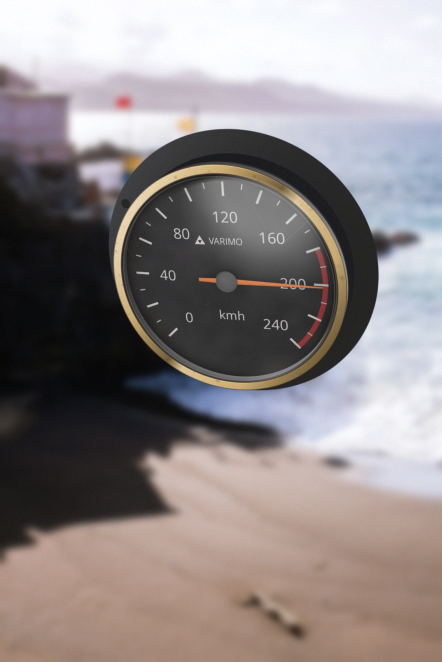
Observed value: 200 km/h
